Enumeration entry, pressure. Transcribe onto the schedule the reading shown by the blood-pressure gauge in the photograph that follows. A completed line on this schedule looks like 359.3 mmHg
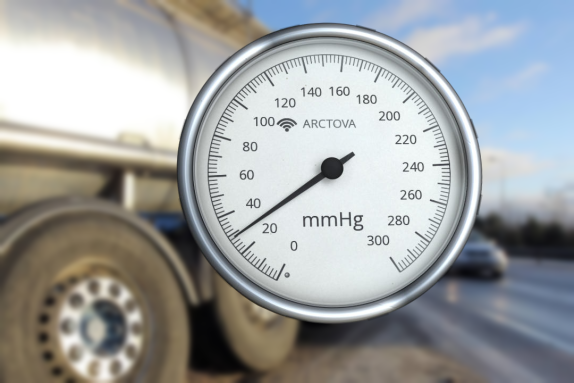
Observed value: 28 mmHg
